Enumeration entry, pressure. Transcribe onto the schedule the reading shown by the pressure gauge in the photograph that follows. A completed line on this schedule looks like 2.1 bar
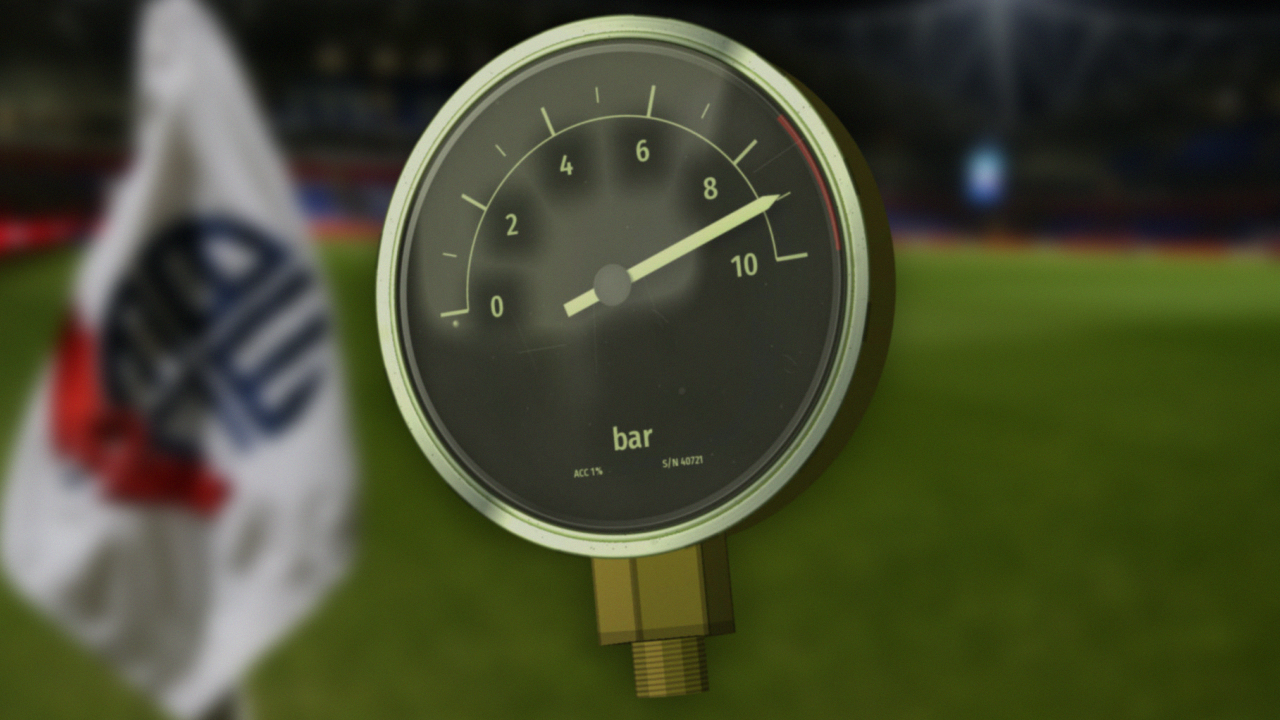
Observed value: 9 bar
